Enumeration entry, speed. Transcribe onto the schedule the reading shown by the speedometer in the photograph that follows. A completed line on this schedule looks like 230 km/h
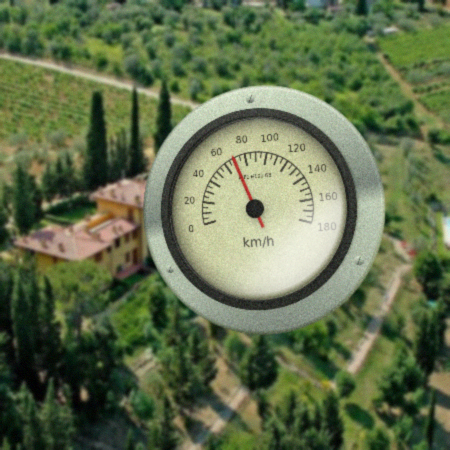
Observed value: 70 km/h
